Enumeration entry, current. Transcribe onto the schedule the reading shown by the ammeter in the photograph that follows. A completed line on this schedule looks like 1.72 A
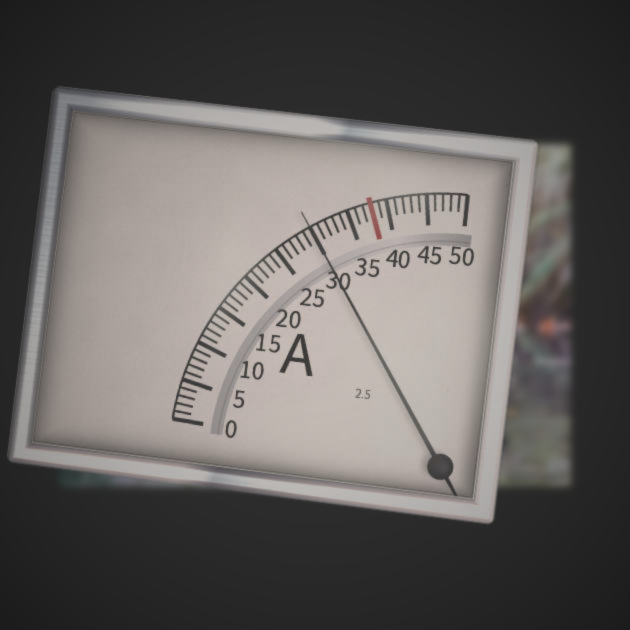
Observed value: 30 A
